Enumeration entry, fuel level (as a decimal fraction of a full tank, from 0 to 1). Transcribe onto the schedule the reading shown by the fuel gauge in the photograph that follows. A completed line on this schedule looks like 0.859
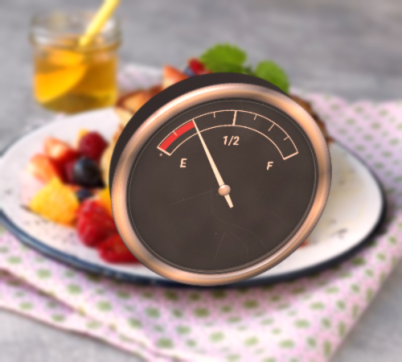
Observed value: 0.25
